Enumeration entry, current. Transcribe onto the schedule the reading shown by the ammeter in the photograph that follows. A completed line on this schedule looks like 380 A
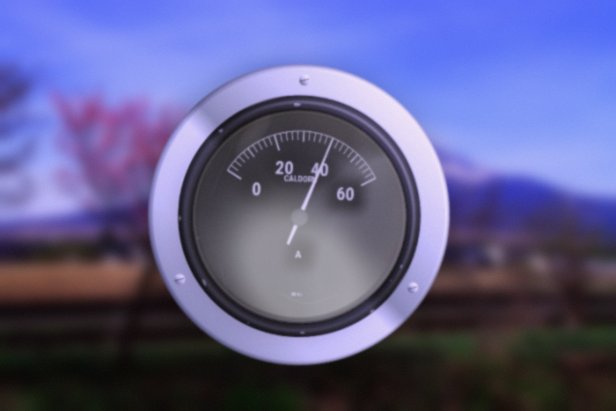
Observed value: 40 A
